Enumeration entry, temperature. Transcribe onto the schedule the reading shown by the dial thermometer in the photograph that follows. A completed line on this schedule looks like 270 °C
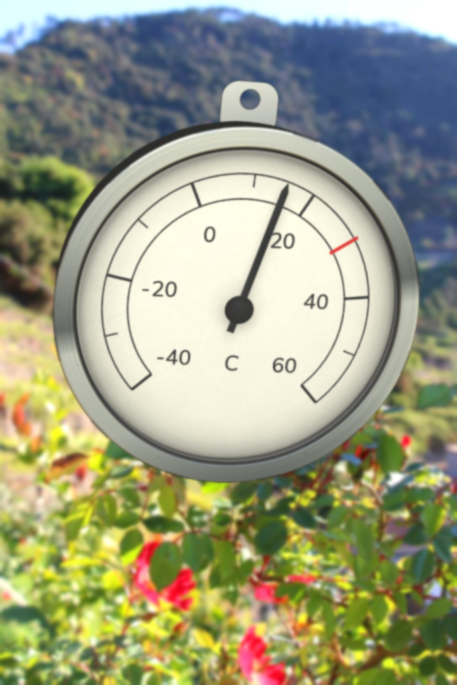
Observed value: 15 °C
